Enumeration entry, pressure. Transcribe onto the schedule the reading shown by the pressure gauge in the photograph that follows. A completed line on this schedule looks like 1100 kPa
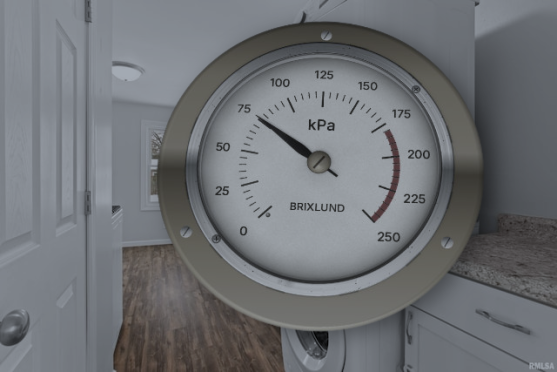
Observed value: 75 kPa
